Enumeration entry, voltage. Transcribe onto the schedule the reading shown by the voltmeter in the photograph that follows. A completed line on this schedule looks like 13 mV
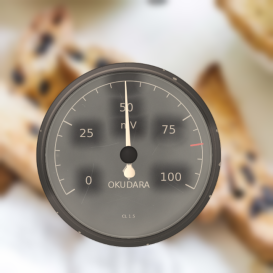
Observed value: 50 mV
